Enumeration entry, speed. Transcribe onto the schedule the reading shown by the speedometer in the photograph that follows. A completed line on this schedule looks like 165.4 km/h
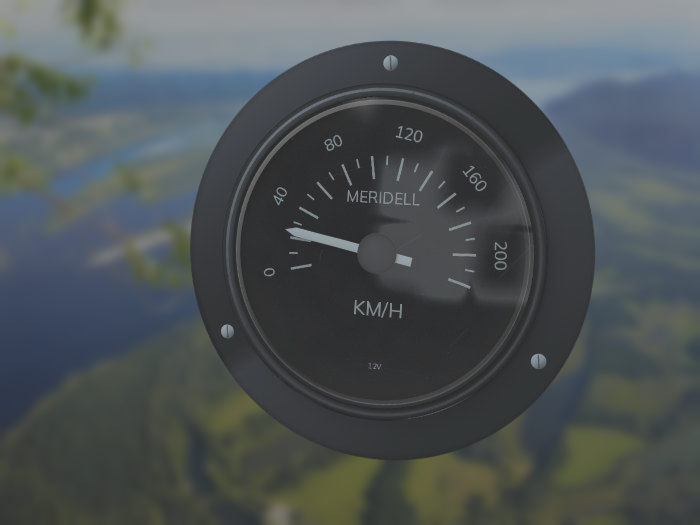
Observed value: 25 km/h
